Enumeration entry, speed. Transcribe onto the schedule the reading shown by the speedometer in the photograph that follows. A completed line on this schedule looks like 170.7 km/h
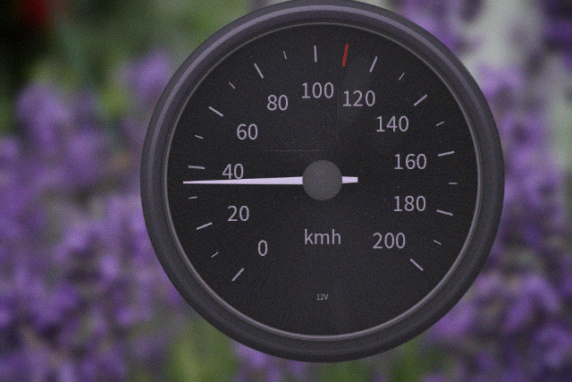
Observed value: 35 km/h
